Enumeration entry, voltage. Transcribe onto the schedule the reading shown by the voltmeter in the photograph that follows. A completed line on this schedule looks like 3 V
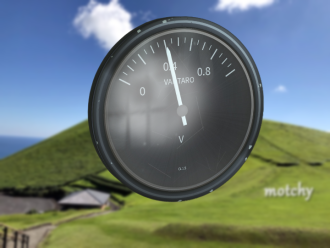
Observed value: 0.4 V
